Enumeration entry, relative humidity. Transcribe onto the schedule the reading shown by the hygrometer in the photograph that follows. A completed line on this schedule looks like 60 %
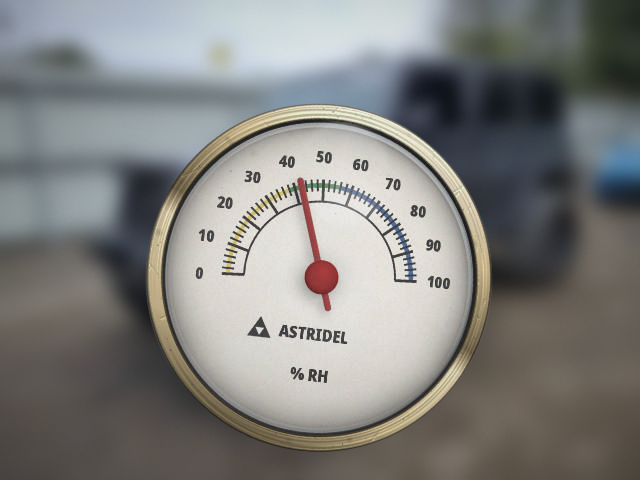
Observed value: 42 %
